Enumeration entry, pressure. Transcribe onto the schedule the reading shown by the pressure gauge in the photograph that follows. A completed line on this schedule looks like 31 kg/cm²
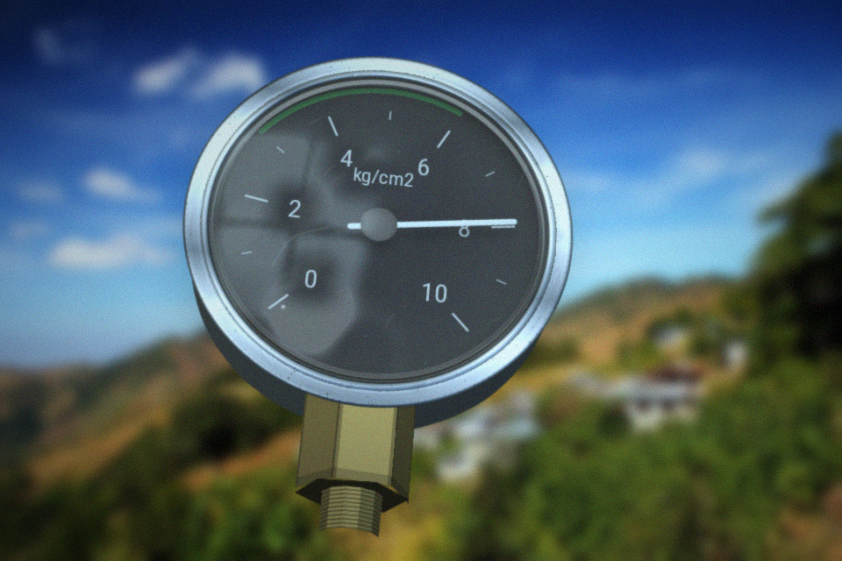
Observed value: 8 kg/cm²
